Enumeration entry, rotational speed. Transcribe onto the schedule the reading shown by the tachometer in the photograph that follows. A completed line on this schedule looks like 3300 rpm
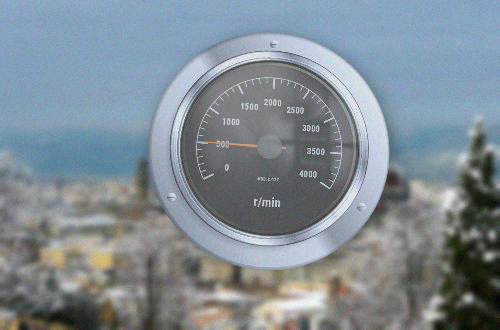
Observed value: 500 rpm
